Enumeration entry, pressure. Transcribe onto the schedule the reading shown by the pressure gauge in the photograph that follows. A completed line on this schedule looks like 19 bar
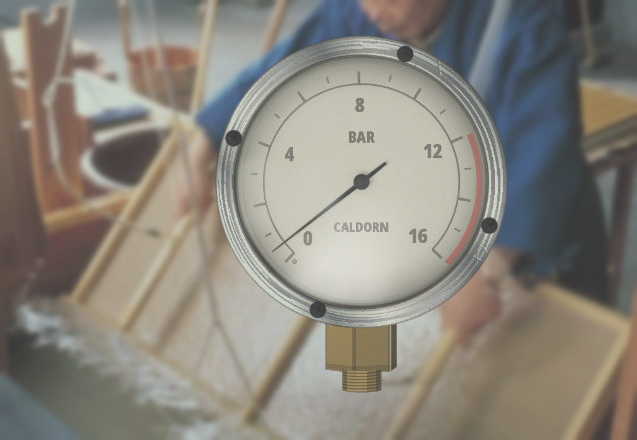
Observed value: 0.5 bar
